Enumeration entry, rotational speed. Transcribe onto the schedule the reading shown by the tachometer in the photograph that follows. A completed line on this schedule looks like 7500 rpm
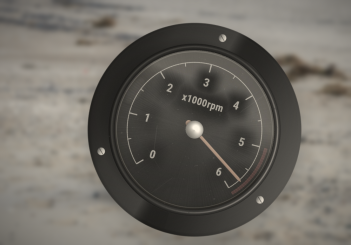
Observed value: 5750 rpm
